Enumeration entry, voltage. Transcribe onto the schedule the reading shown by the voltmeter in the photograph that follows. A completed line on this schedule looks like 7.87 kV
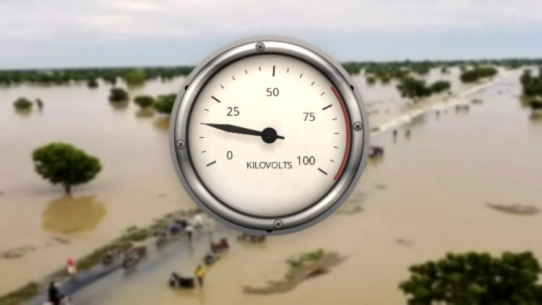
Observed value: 15 kV
